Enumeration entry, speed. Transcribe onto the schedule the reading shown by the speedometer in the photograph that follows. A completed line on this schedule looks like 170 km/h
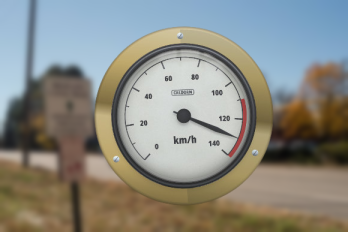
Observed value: 130 km/h
